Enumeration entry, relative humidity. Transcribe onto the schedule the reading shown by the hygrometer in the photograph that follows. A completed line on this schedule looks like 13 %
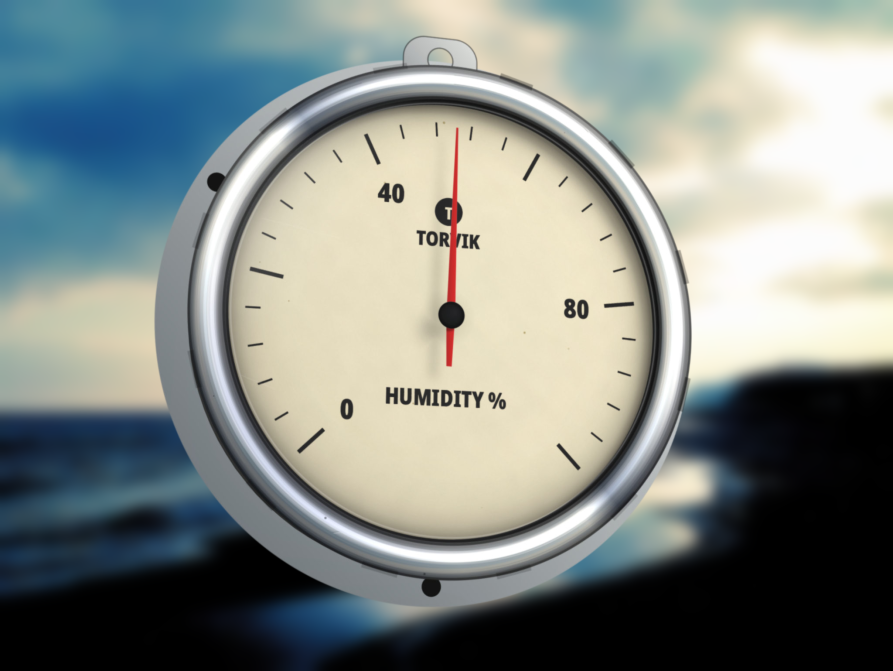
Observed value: 50 %
